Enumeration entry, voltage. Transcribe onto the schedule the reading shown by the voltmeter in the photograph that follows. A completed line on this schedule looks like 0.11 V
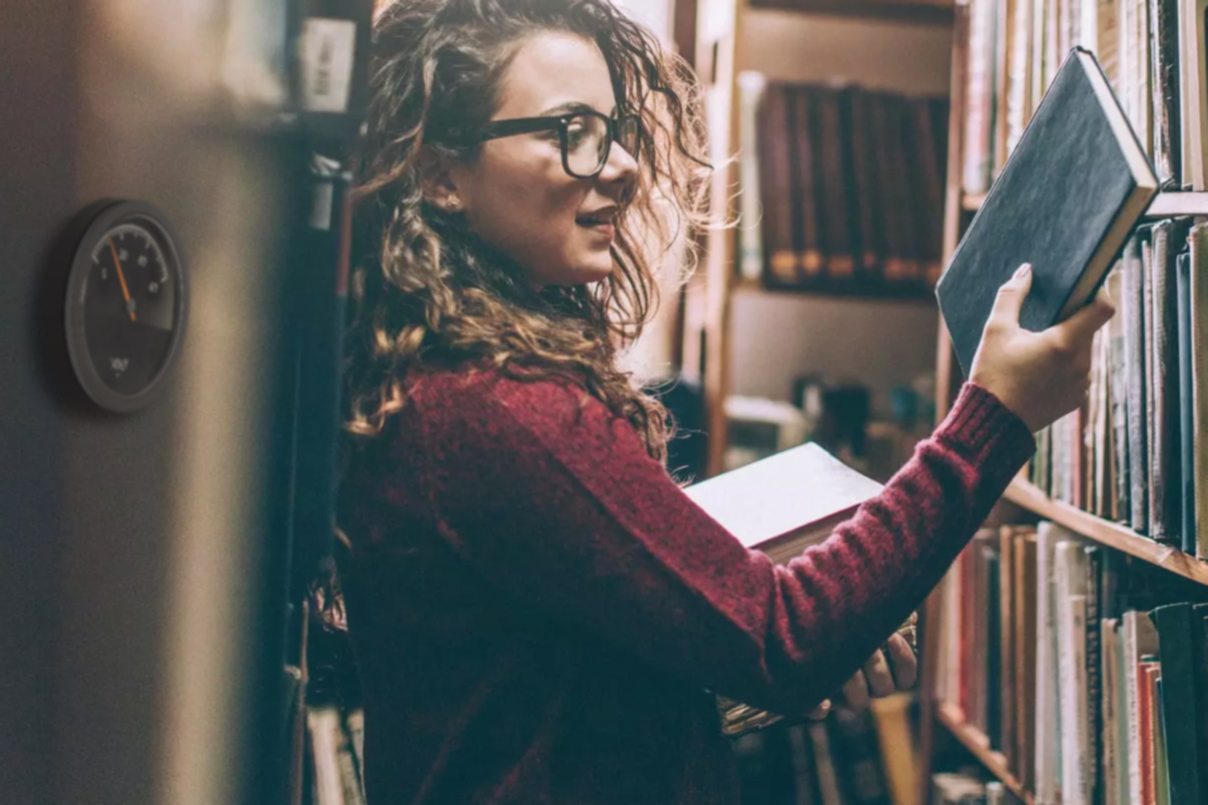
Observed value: 10 V
